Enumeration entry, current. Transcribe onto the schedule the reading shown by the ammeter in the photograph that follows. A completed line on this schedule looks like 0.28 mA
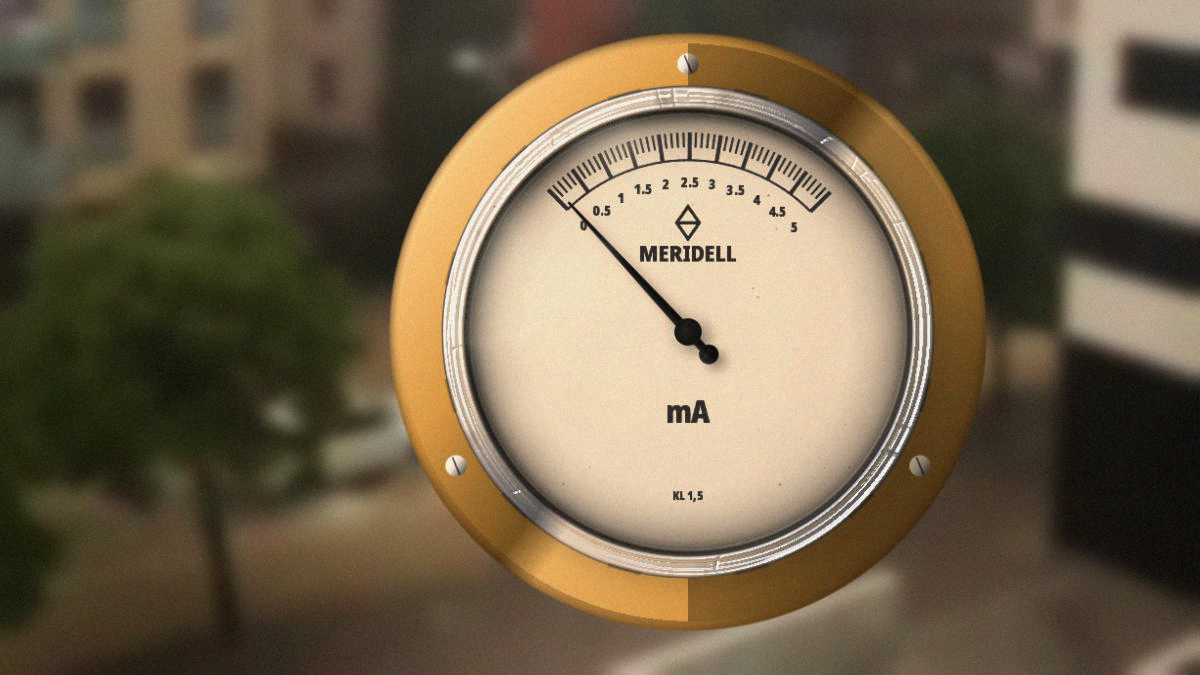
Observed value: 0.1 mA
